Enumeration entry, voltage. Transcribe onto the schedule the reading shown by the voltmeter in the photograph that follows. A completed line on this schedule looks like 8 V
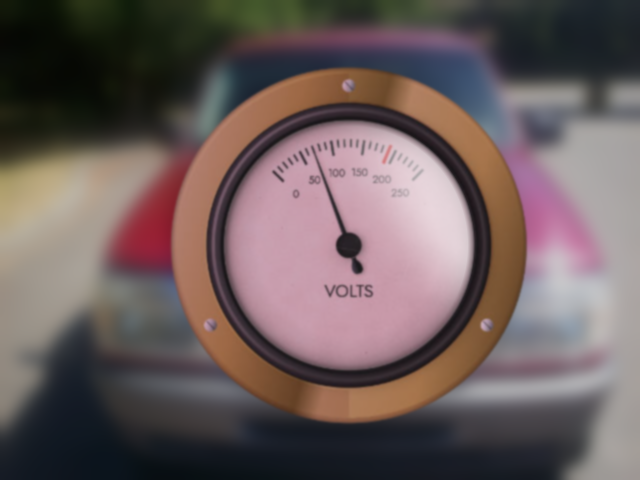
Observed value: 70 V
